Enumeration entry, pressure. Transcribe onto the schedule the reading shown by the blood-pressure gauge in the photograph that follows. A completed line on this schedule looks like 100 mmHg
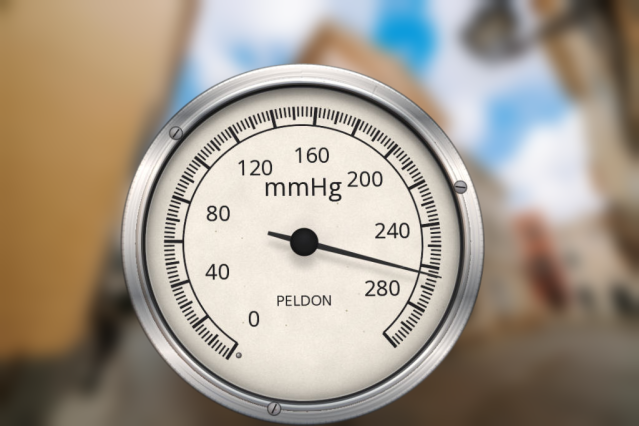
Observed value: 264 mmHg
